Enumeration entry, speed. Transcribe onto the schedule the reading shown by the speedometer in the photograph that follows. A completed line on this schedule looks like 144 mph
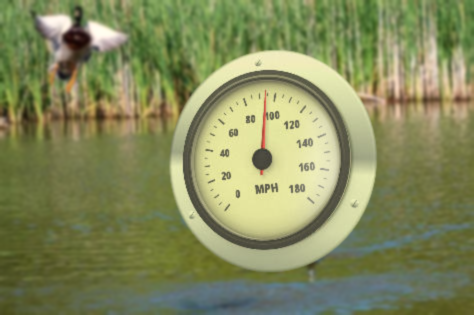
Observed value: 95 mph
